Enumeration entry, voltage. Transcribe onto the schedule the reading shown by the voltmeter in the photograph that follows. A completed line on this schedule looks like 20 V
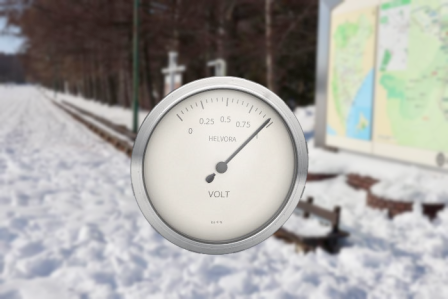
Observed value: 0.95 V
